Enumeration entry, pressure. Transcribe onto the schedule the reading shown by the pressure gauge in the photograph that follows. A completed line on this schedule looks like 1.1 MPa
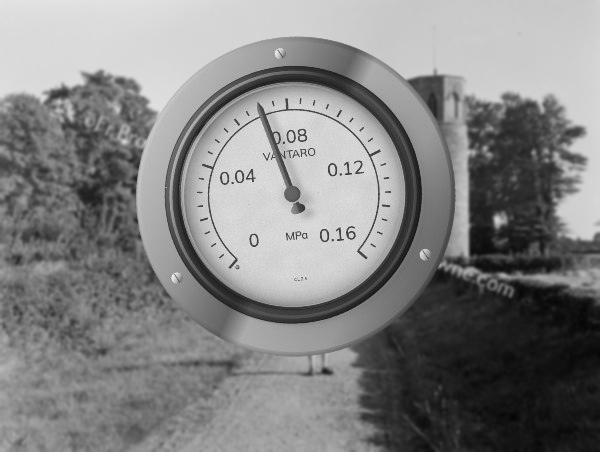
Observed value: 0.07 MPa
